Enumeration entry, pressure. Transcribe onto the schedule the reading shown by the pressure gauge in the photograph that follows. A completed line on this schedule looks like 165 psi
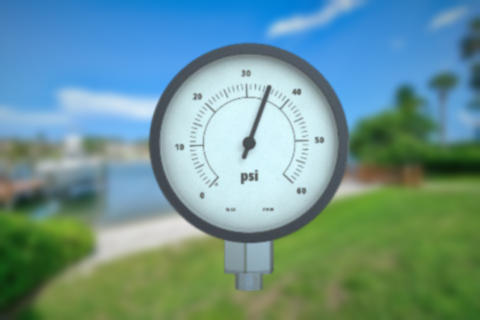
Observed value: 35 psi
